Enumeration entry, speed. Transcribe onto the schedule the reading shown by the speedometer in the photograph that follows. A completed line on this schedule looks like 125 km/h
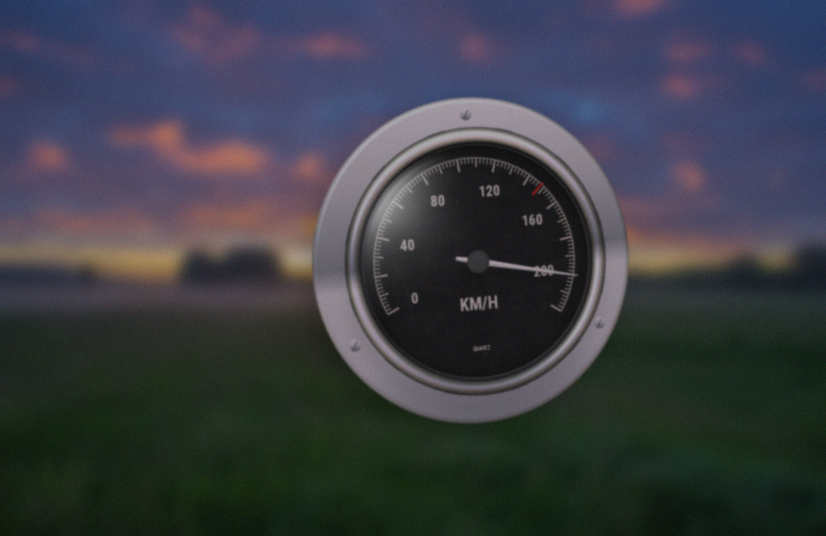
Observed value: 200 km/h
